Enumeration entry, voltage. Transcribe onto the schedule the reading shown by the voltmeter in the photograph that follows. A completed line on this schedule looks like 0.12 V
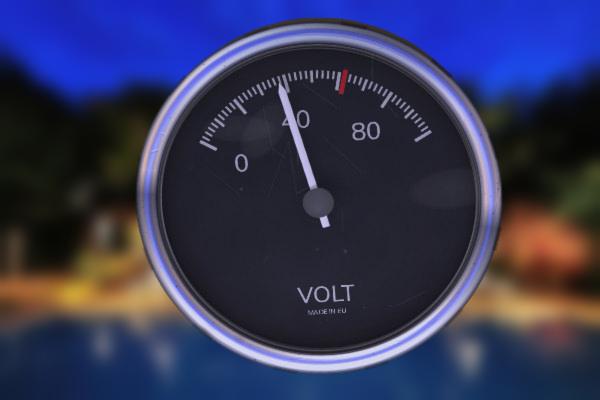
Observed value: 38 V
